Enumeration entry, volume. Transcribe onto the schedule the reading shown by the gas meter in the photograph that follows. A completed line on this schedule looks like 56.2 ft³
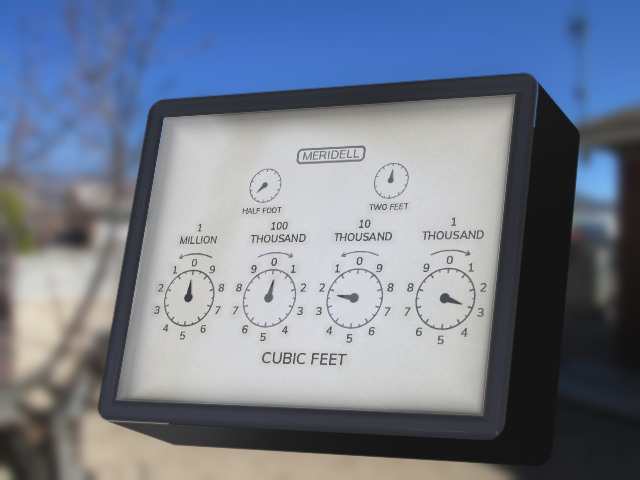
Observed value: 2300 ft³
